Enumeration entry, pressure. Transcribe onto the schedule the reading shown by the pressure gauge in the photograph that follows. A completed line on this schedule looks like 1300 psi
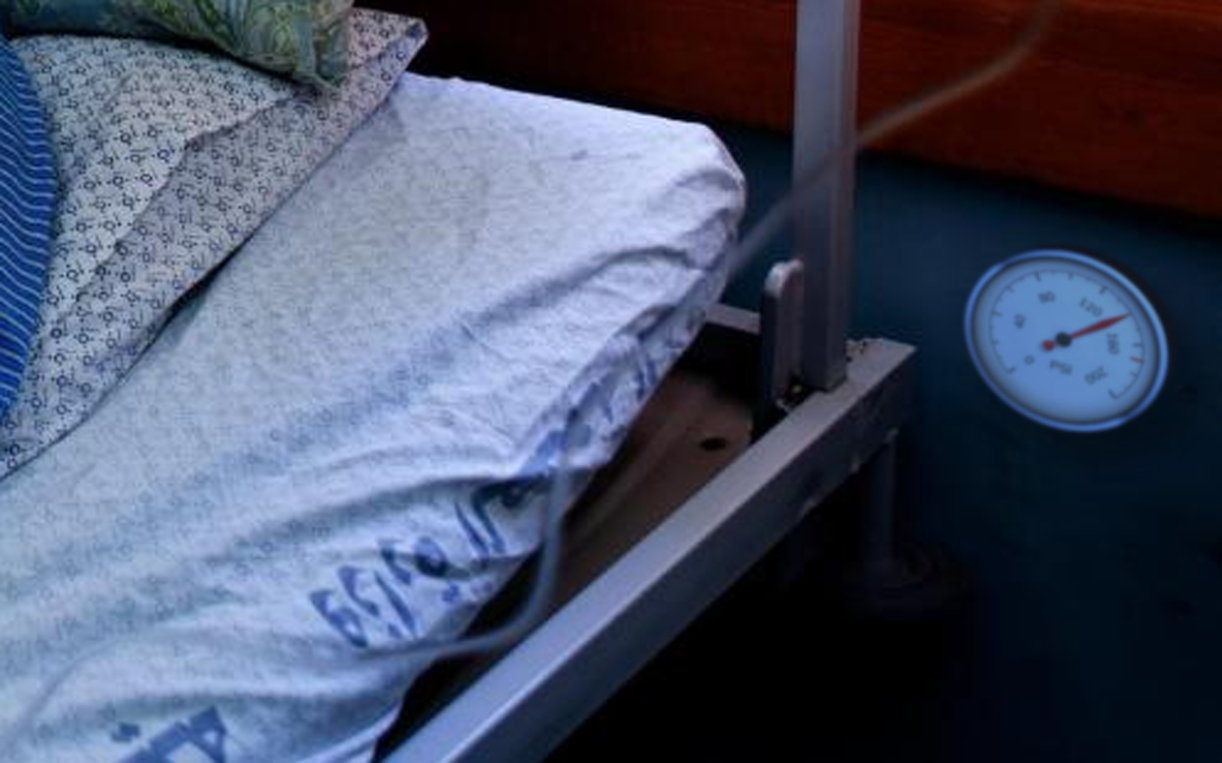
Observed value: 140 psi
